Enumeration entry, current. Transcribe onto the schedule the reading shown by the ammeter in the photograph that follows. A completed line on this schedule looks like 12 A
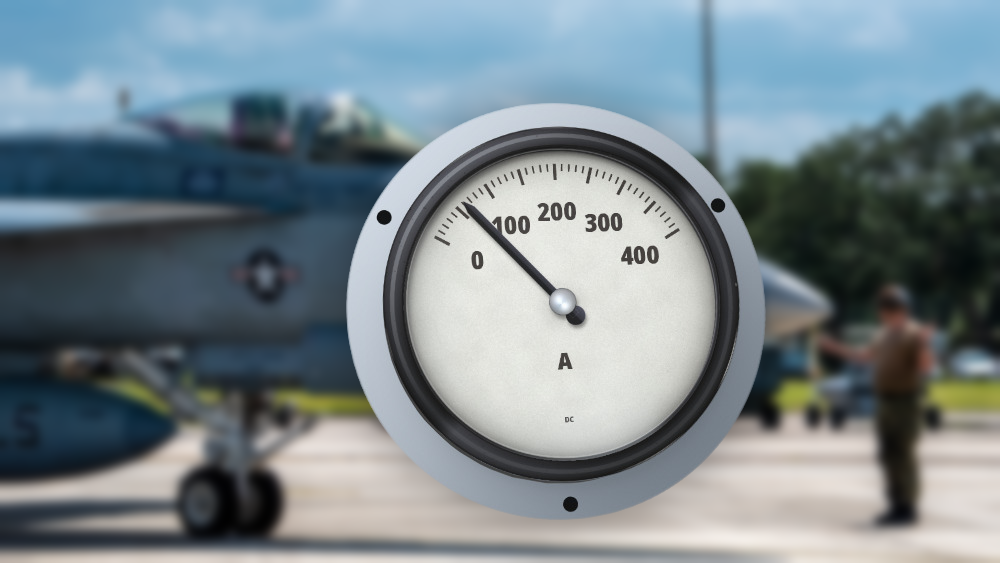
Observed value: 60 A
